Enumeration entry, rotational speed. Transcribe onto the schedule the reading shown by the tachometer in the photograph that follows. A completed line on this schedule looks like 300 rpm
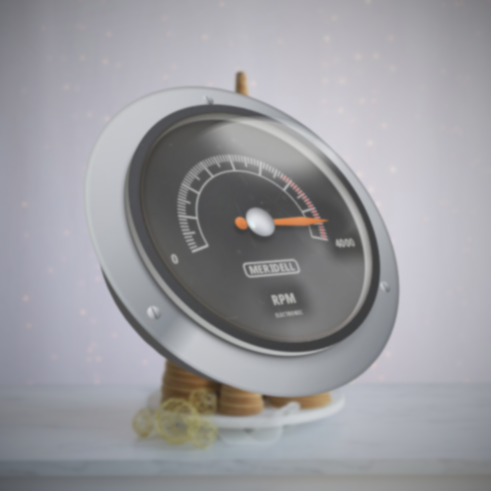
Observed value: 3750 rpm
